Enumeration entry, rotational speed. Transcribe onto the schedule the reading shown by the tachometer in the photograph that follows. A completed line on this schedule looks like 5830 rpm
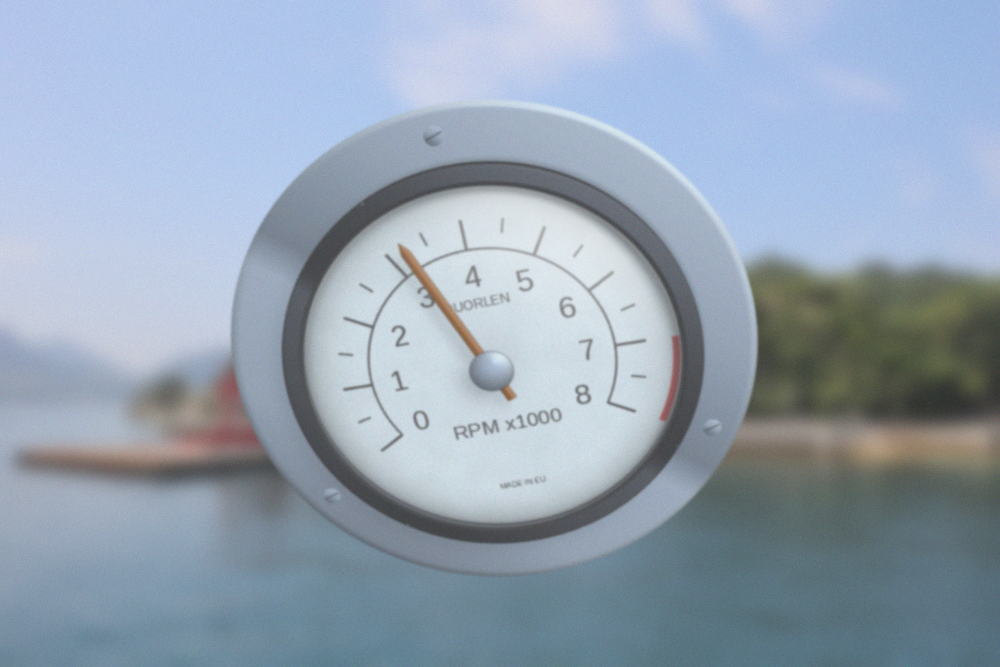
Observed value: 3250 rpm
